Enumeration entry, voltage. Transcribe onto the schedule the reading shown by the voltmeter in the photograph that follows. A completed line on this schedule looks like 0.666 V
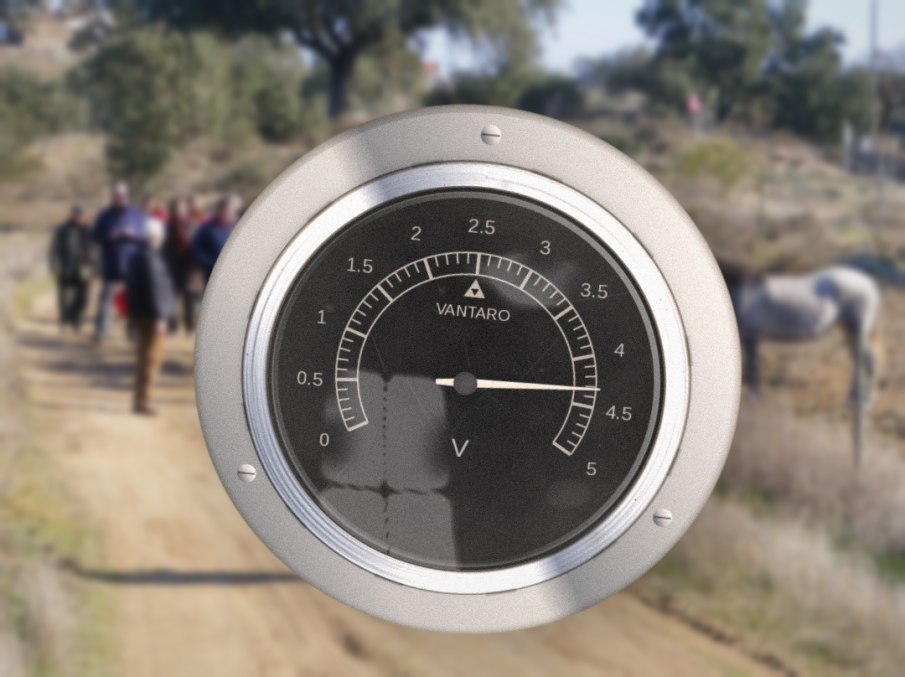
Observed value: 4.3 V
